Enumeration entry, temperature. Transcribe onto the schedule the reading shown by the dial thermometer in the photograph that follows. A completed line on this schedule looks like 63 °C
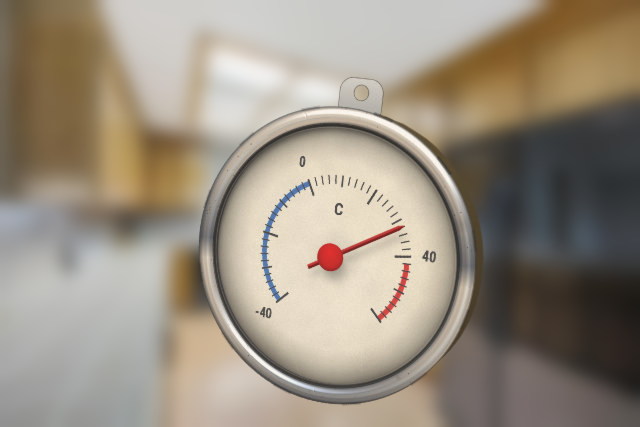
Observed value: 32 °C
